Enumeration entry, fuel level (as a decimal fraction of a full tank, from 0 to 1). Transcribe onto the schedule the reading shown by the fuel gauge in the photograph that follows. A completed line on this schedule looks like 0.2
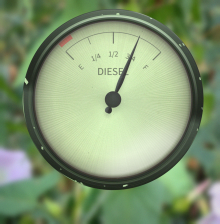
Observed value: 0.75
